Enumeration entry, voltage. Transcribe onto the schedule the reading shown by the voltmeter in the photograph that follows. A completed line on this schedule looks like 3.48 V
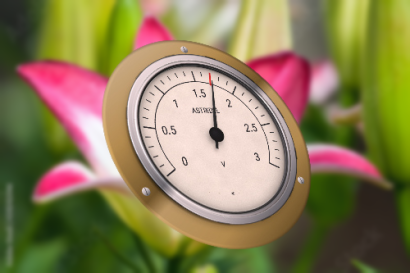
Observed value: 1.7 V
